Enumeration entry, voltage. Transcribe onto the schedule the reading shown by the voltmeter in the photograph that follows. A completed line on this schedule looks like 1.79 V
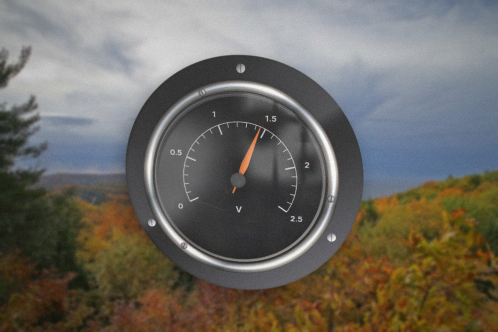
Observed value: 1.45 V
